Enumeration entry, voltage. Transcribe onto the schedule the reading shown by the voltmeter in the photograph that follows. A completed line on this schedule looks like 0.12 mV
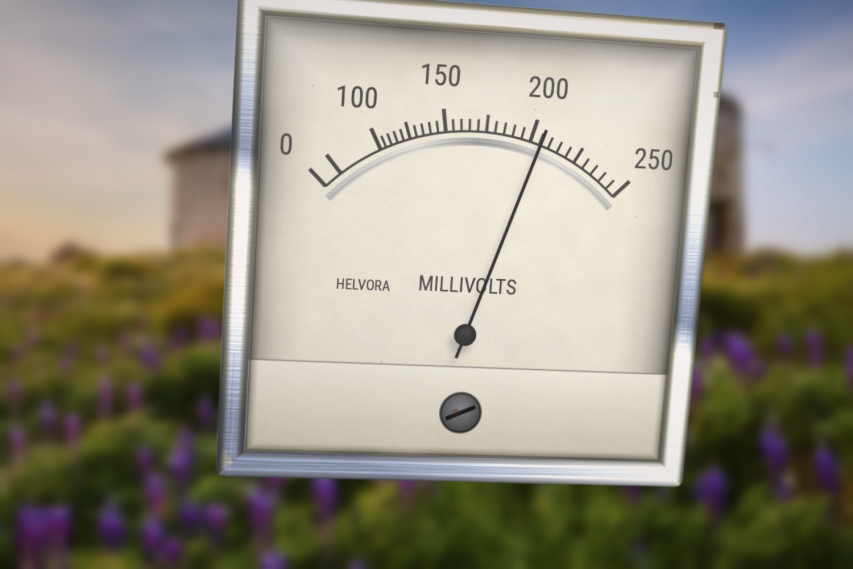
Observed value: 205 mV
